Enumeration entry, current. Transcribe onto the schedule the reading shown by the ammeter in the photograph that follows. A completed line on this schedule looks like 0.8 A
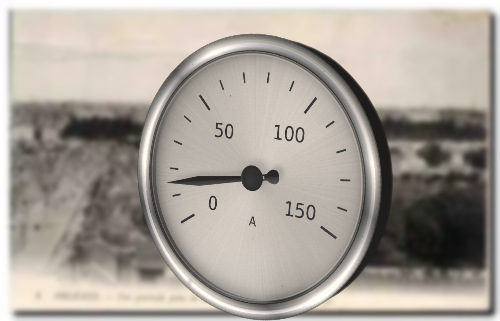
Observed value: 15 A
